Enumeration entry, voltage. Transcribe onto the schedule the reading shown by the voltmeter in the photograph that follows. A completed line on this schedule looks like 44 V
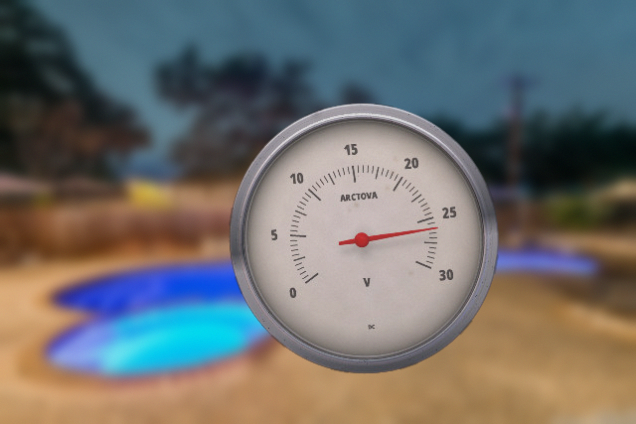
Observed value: 26 V
